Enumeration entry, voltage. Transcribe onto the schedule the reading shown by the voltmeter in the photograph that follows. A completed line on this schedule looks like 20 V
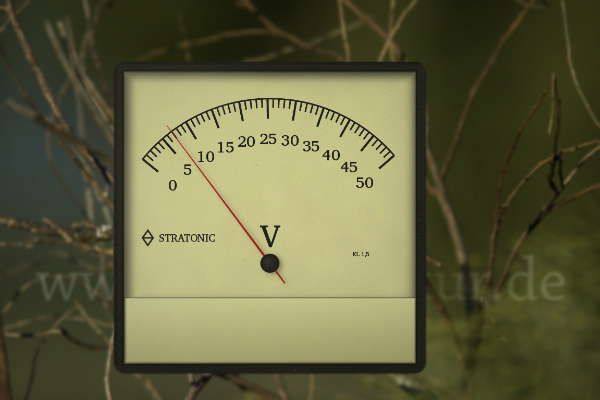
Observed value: 7 V
